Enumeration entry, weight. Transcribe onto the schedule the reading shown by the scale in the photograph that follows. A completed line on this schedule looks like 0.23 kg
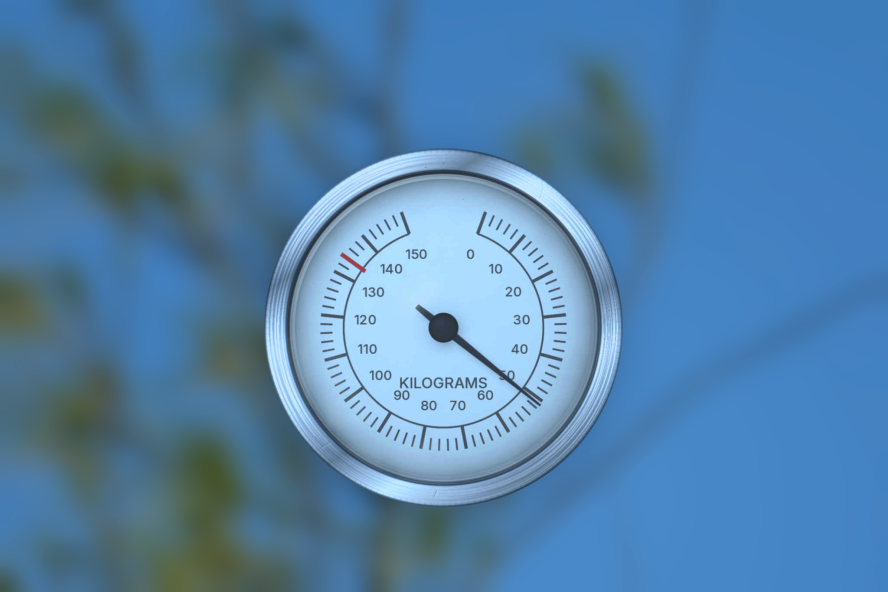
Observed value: 51 kg
